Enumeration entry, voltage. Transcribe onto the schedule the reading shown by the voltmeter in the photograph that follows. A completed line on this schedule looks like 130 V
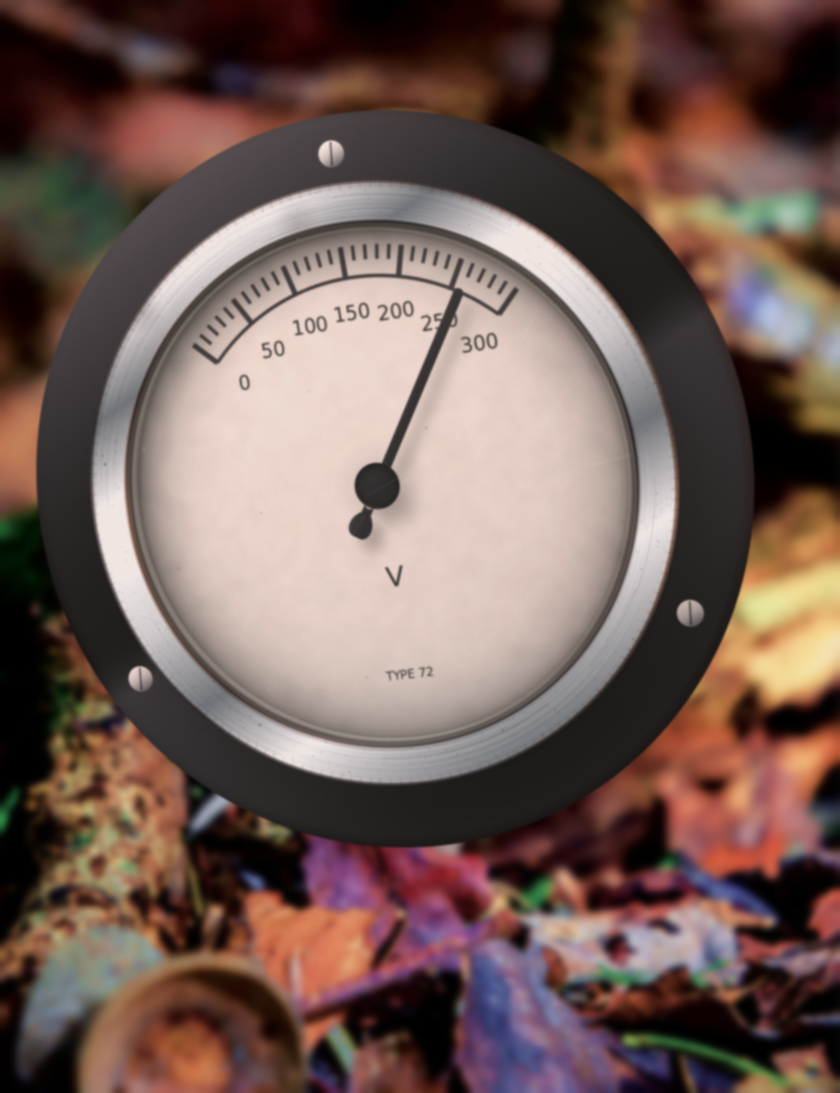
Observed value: 260 V
